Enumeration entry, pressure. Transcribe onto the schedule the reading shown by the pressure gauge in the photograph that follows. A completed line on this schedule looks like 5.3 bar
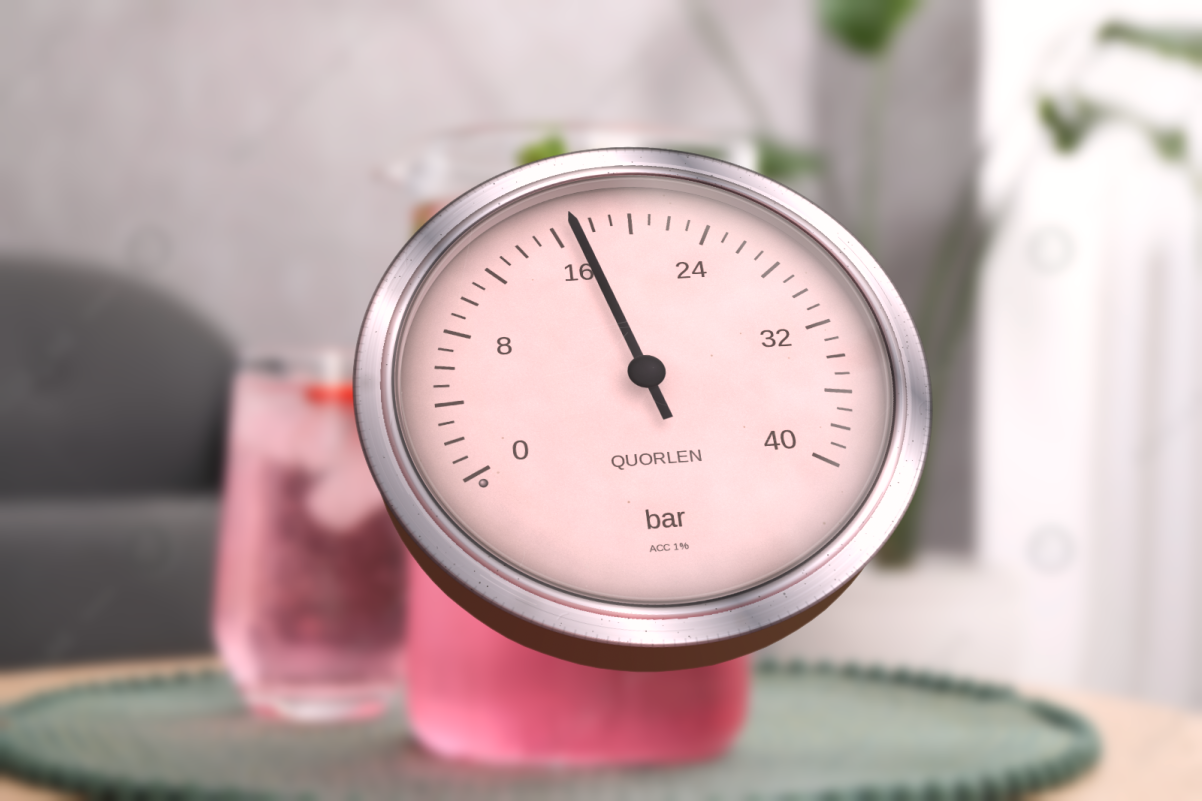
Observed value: 17 bar
